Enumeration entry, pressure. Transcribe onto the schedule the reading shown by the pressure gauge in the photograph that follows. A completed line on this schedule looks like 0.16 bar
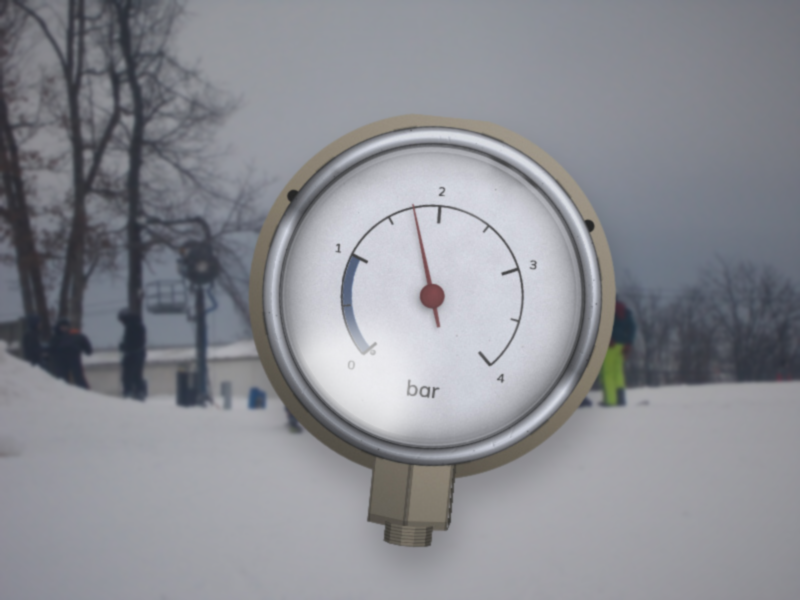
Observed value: 1.75 bar
